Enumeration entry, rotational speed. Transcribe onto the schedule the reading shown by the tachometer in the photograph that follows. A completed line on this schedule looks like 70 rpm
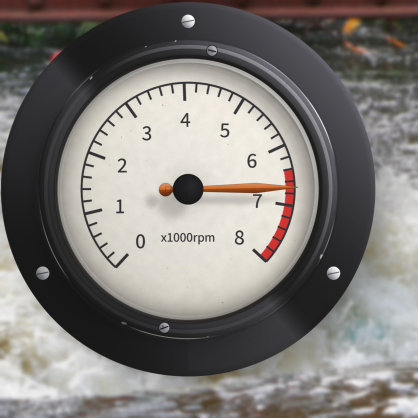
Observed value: 6700 rpm
